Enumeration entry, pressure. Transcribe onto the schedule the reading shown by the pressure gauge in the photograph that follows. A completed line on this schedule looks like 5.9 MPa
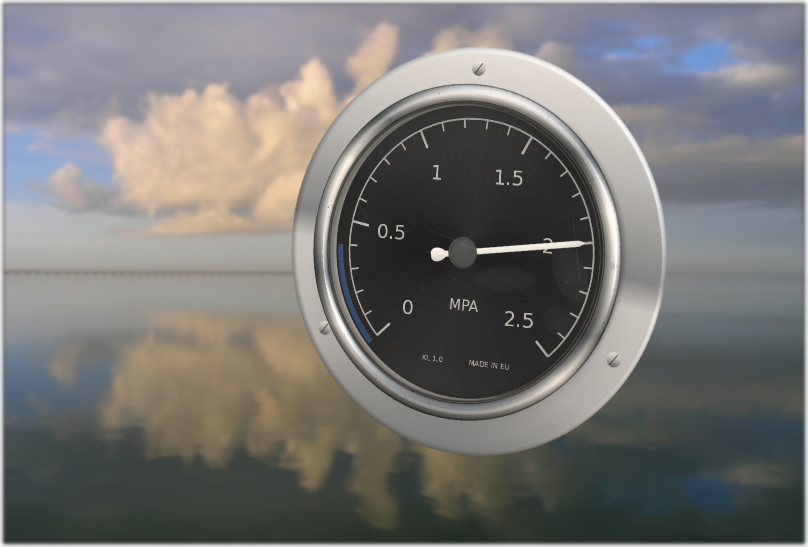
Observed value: 2 MPa
